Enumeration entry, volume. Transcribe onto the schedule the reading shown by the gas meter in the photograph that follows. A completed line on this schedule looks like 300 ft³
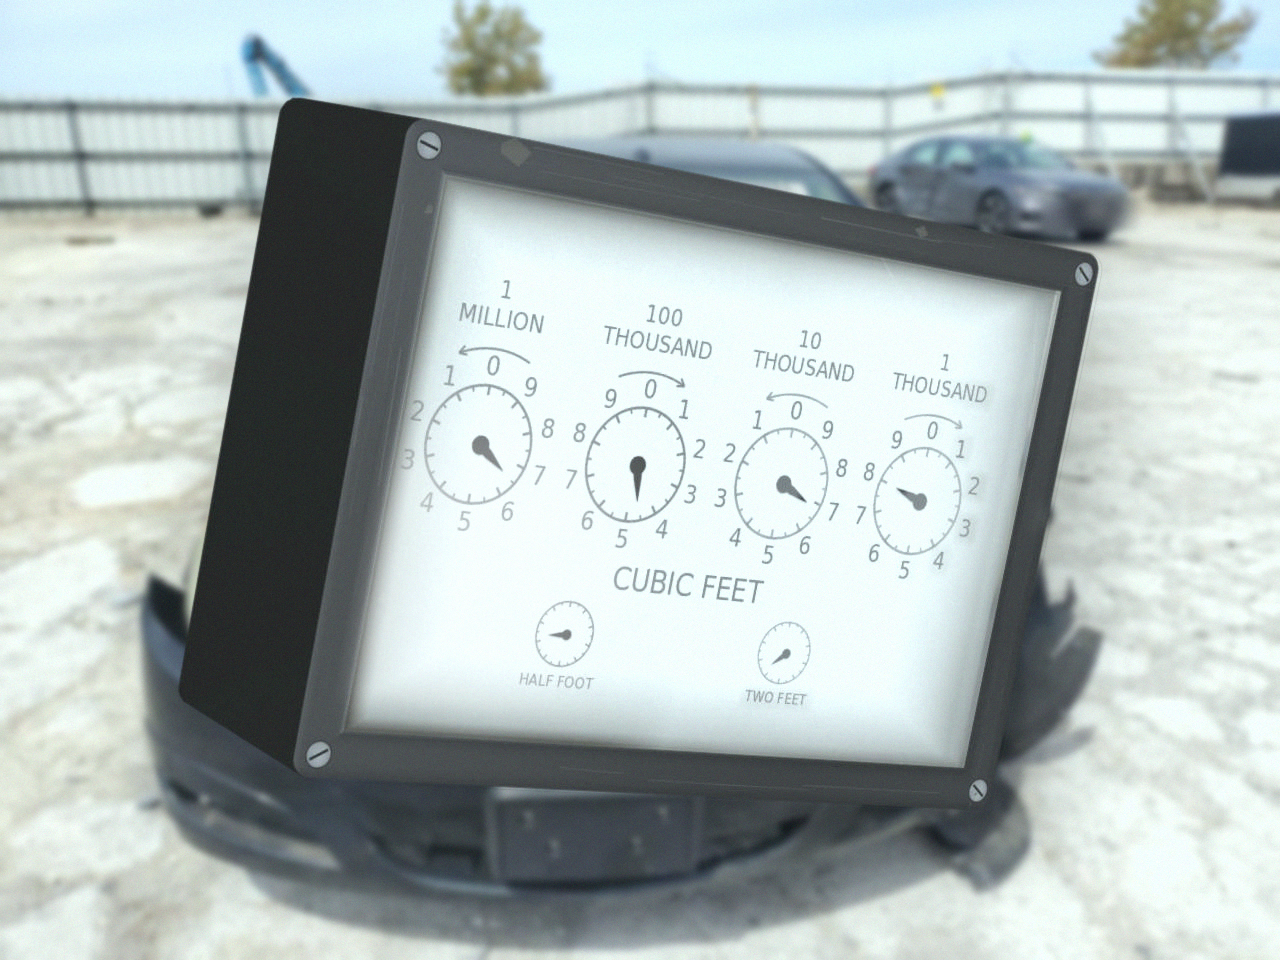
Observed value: 646800 ft³
